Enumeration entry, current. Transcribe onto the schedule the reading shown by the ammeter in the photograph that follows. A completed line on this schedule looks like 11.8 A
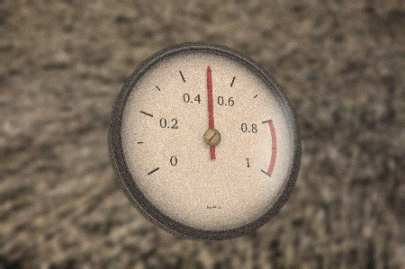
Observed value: 0.5 A
